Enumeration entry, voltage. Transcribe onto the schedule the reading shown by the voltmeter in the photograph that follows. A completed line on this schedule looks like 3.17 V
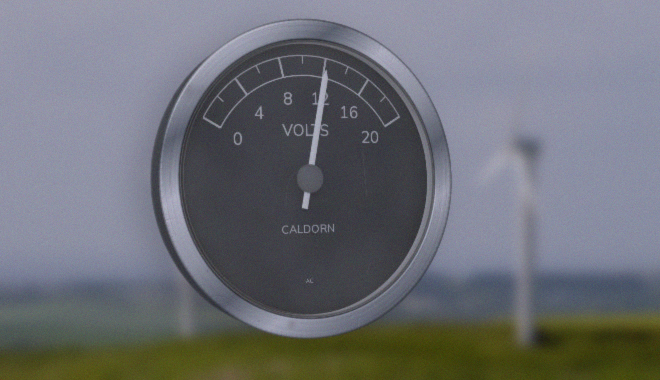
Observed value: 12 V
